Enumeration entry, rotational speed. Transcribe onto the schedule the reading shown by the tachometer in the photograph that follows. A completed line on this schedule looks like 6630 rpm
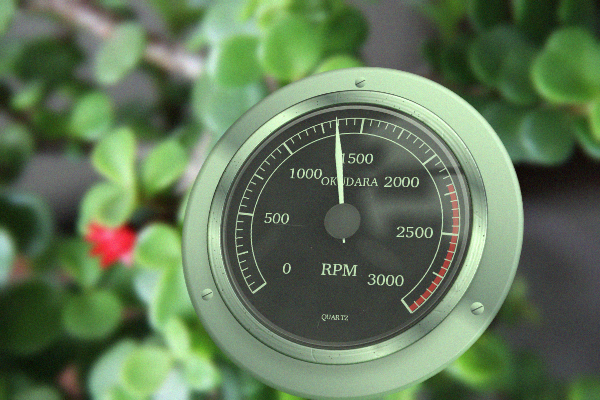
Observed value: 1350 rpm
